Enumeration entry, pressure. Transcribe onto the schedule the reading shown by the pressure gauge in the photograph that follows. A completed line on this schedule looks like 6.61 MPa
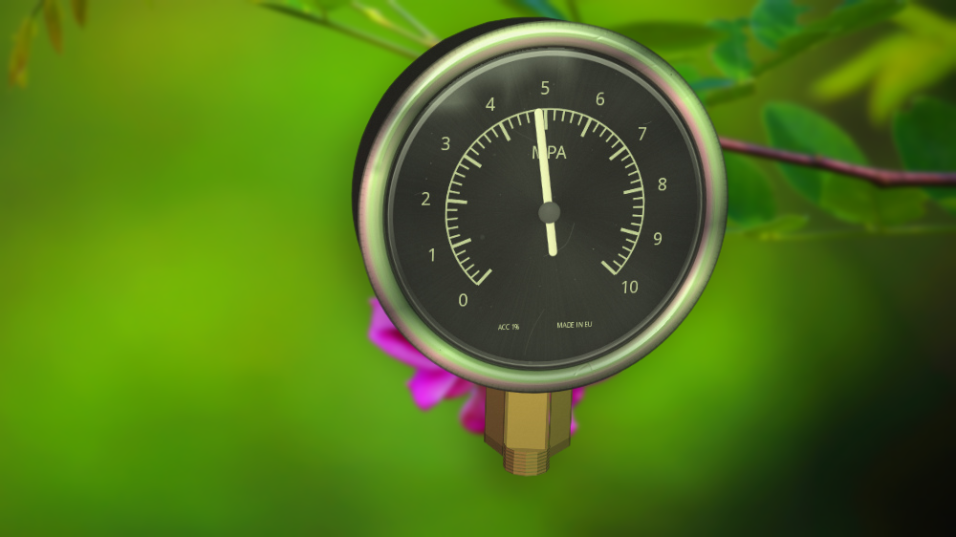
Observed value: 4.8 MPa
